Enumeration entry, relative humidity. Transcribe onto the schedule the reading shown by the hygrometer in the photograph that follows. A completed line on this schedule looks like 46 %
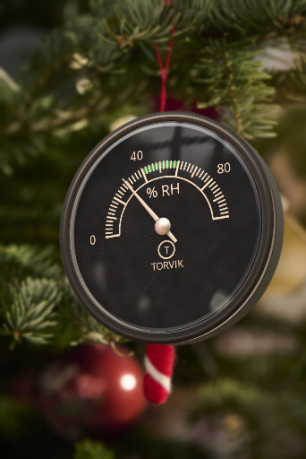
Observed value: 30 %
